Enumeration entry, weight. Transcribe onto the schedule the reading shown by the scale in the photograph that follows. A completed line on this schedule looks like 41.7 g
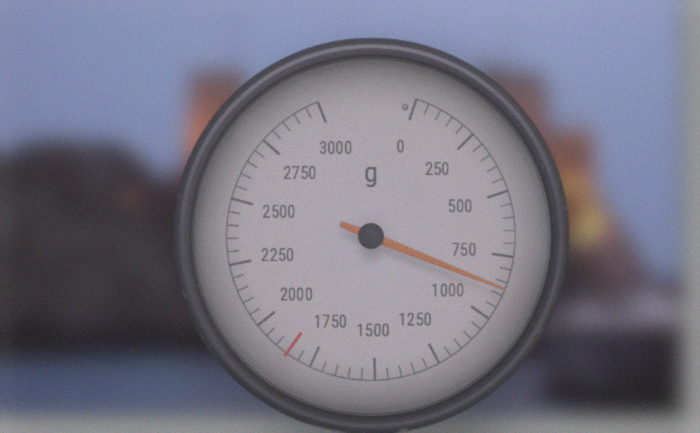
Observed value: 875 g
